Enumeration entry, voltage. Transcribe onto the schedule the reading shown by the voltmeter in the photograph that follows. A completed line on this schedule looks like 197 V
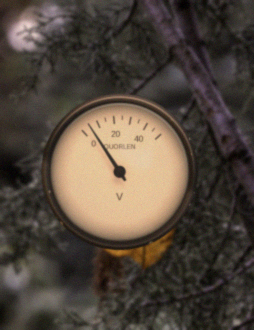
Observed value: 5 V
